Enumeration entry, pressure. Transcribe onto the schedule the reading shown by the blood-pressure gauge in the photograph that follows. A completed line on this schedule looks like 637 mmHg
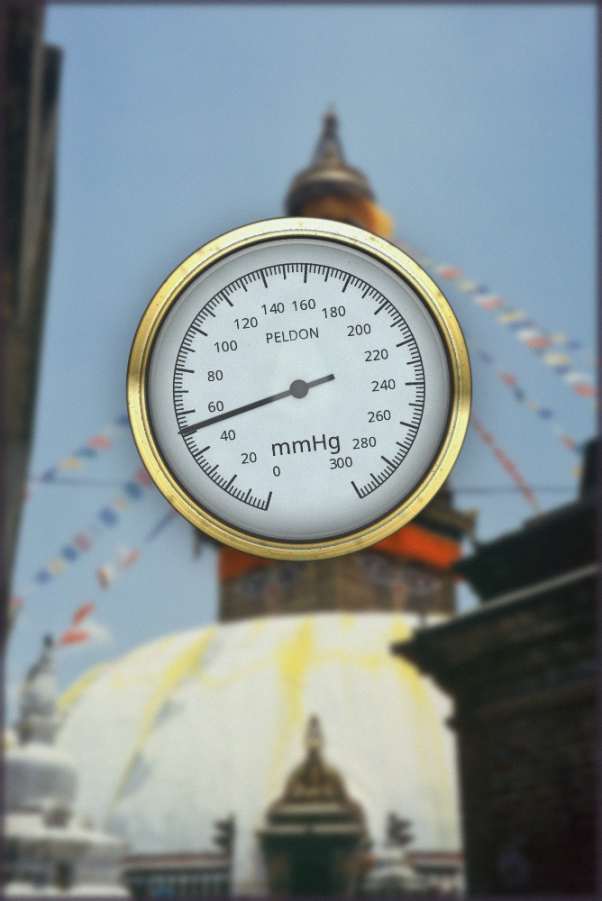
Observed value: 52 mmHg
